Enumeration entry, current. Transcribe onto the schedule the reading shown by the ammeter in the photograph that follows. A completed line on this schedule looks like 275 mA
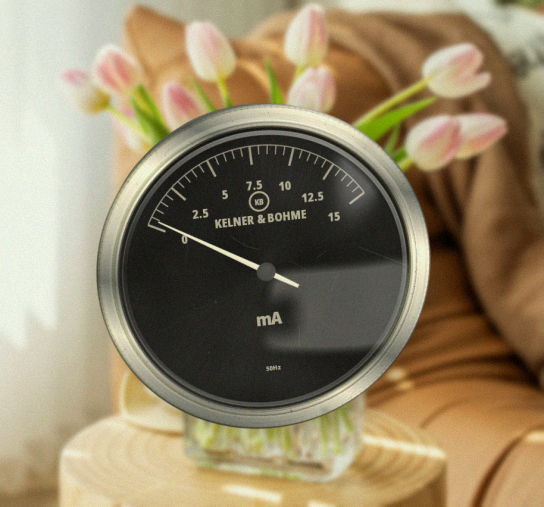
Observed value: 0.5 mA
